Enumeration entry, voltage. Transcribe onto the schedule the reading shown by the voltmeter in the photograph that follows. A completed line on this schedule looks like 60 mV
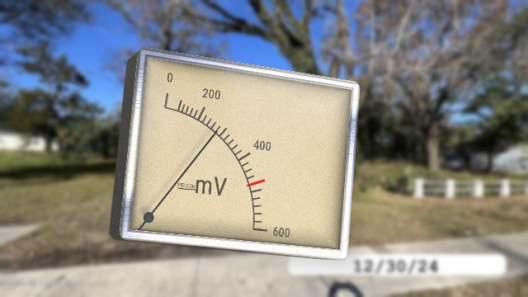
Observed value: 280 mV
